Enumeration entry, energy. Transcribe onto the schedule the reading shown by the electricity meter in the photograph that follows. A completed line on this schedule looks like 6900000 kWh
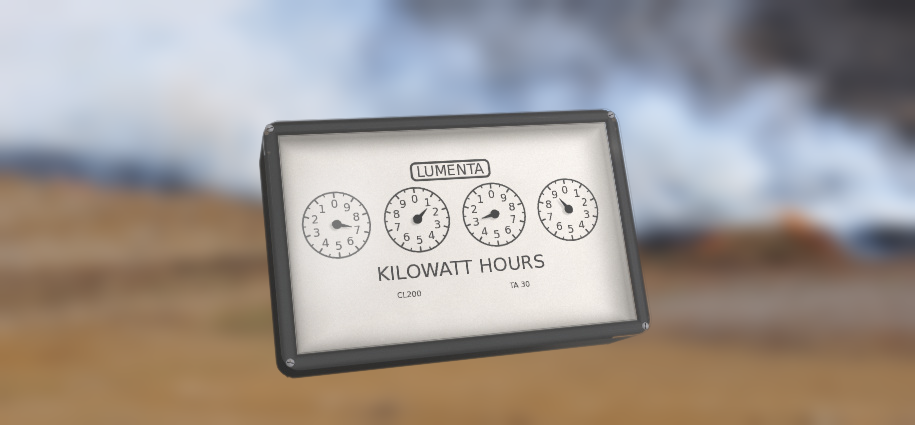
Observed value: 7129 kWh
